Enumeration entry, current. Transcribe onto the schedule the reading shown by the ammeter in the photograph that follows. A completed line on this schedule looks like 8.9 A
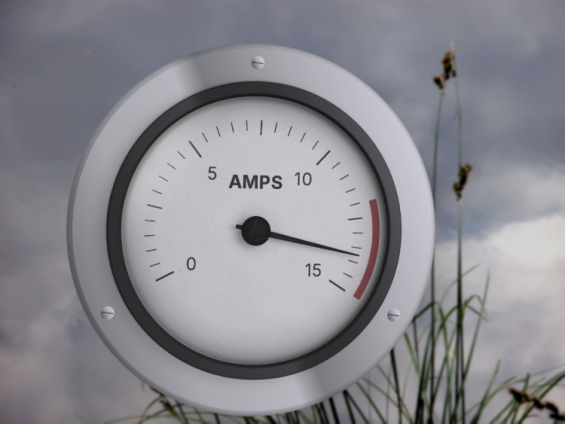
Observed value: 13.75 A
